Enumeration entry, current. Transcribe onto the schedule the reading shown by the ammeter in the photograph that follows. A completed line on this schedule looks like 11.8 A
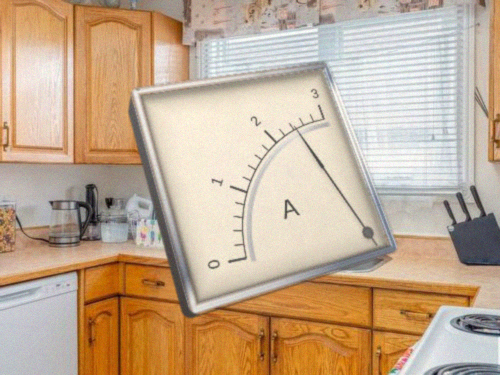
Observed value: 2.4 A
